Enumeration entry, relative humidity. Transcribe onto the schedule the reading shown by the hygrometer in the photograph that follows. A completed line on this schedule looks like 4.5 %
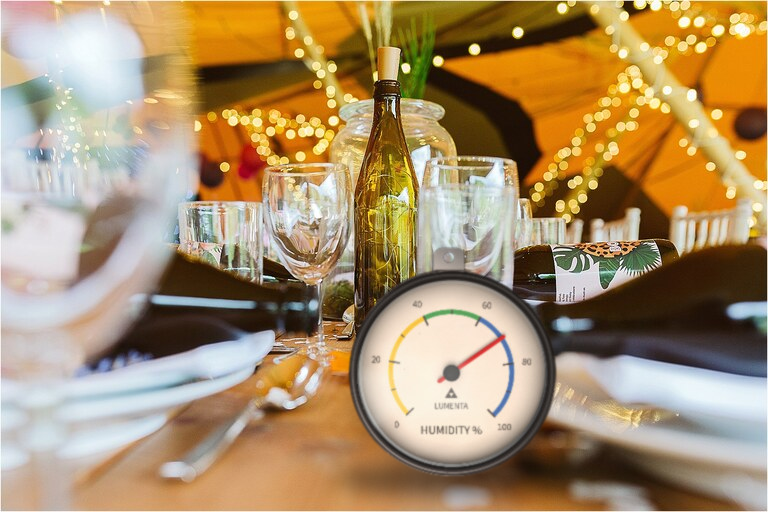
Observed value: 70 %
